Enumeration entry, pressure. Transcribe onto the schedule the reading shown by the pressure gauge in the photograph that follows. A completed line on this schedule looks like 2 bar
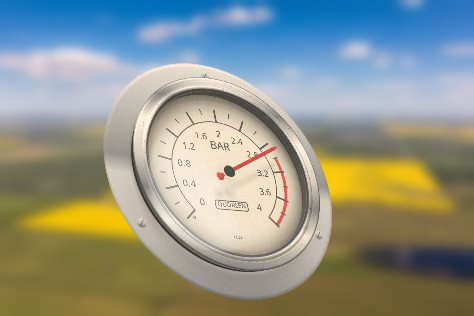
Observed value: 2.9 bar
